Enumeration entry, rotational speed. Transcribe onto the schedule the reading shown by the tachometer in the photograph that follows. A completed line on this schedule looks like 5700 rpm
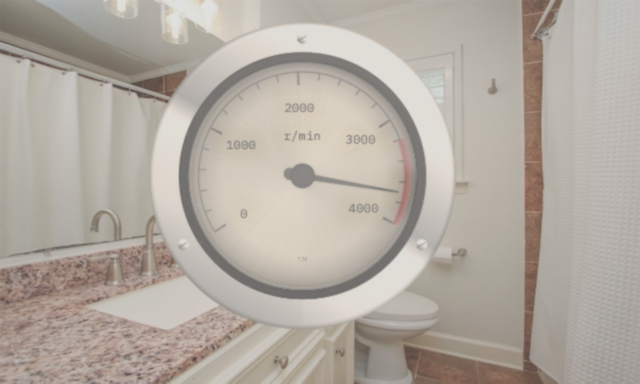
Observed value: 3700 rpm
